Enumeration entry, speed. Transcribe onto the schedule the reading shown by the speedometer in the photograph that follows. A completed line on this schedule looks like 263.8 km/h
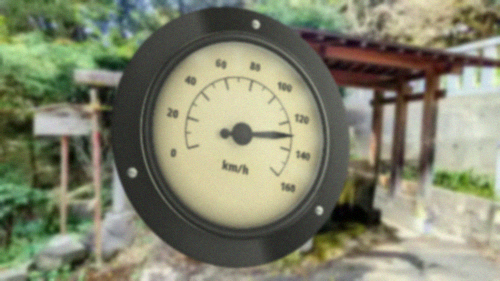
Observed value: 130 km/h
